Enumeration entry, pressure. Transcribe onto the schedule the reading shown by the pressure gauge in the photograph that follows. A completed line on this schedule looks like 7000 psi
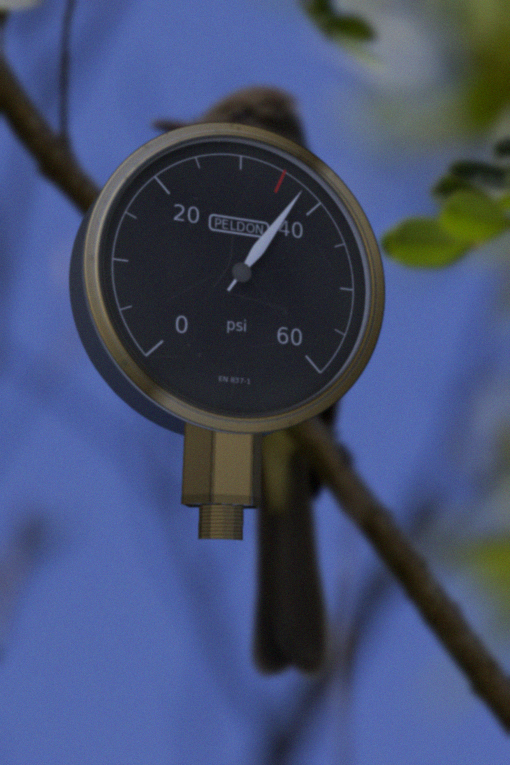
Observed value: 37.5 psi
